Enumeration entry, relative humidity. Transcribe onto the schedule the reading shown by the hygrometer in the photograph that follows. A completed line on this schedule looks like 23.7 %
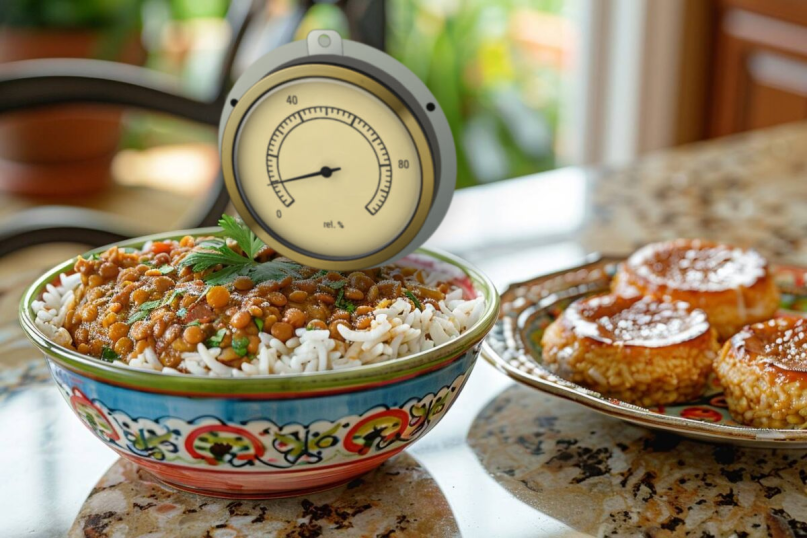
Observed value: 10 %
